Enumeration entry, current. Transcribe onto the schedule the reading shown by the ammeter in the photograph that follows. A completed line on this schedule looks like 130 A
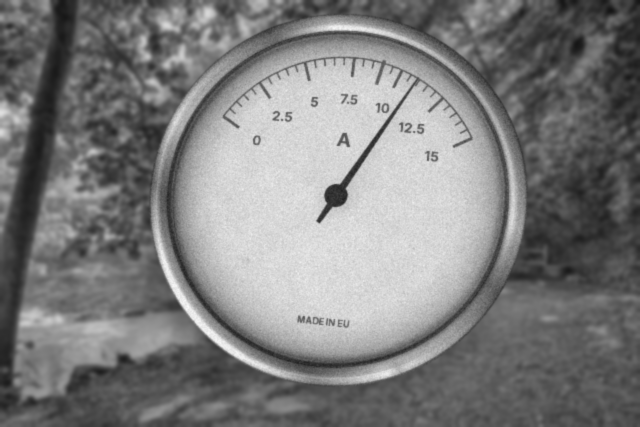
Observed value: 11 A
